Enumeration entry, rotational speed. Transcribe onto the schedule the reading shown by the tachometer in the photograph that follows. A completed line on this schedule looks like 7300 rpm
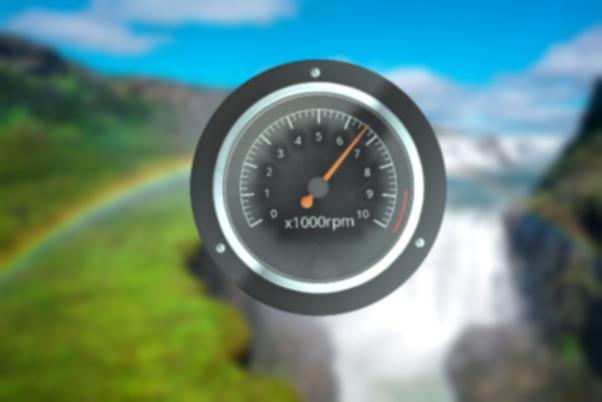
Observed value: 6600 rpm
